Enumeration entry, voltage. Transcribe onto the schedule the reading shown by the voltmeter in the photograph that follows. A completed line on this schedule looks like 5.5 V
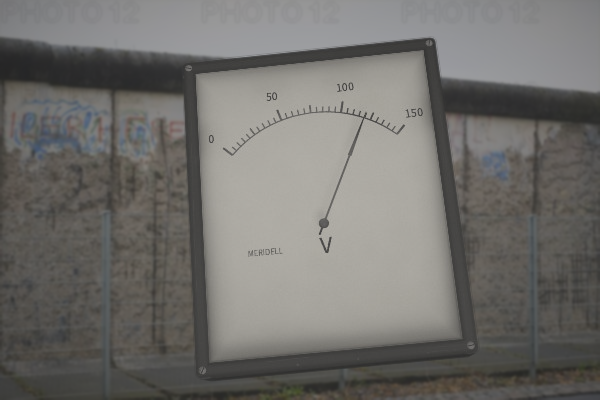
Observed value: 120 V
